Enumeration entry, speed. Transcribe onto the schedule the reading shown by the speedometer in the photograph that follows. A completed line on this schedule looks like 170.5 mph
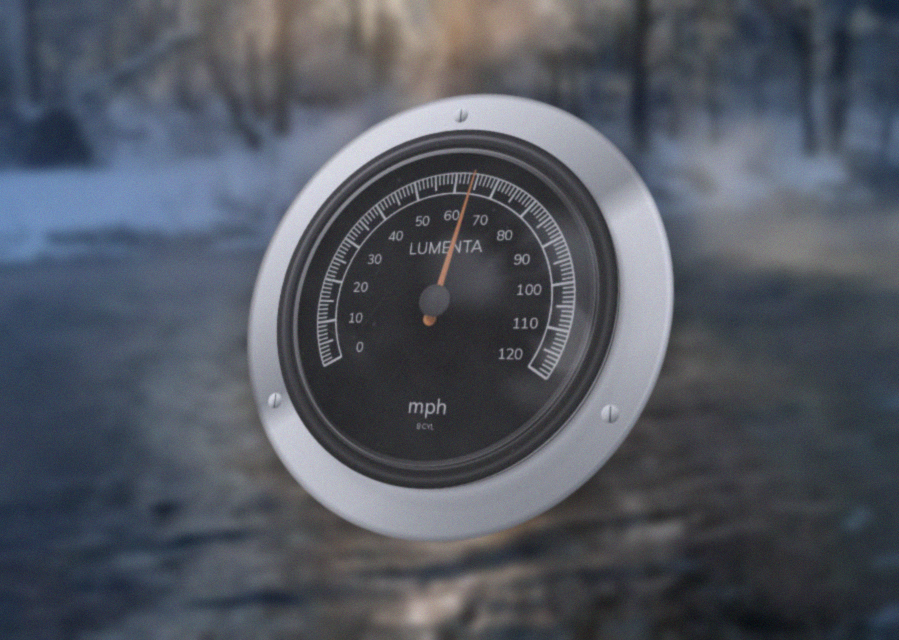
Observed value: 65 mph
